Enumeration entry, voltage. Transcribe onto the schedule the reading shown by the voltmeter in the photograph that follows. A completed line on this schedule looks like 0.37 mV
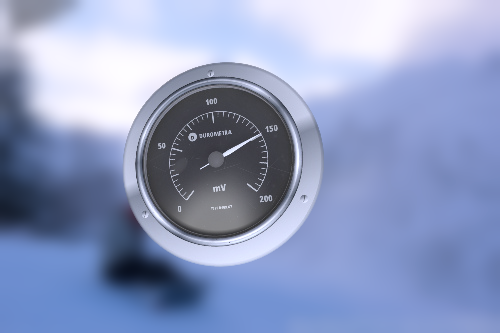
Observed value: 150 mV
